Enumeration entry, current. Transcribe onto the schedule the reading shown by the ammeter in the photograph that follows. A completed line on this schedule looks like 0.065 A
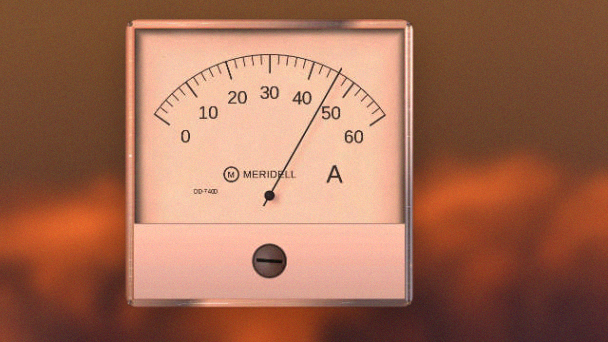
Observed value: 46 A
